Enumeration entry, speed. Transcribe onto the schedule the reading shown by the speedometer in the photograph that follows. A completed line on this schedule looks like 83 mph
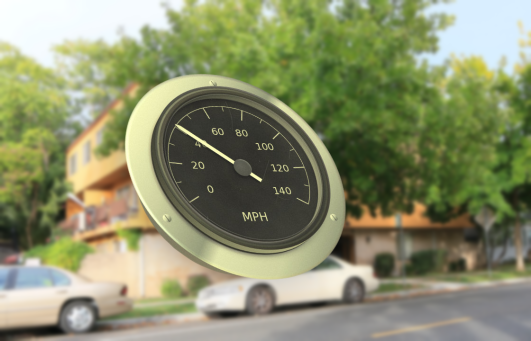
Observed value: 40 mph
